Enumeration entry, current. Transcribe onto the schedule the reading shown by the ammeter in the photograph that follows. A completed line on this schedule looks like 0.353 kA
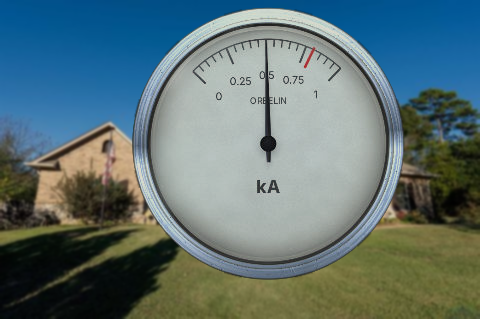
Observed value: 0.5 kA
